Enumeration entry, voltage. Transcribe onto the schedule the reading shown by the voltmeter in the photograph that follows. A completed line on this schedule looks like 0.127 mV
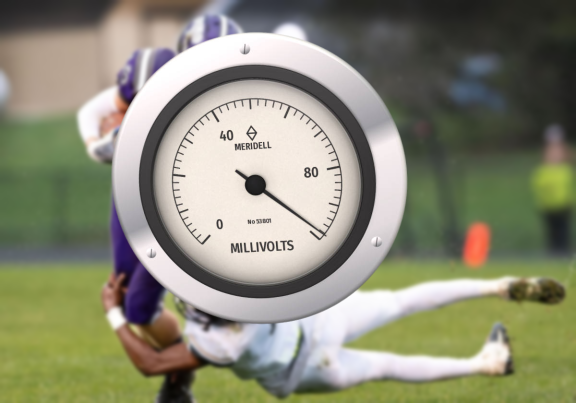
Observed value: 98 mV
